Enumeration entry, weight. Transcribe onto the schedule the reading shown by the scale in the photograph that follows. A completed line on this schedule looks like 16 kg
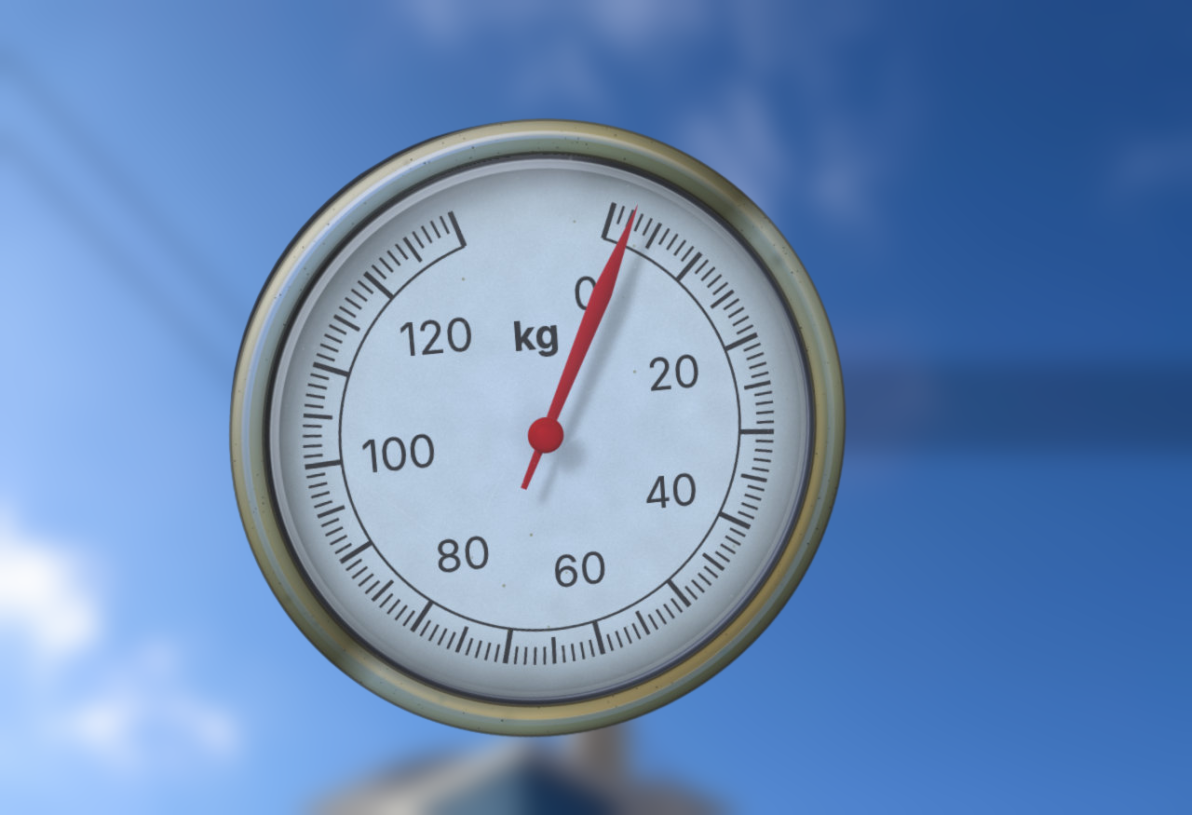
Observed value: 2 kg
